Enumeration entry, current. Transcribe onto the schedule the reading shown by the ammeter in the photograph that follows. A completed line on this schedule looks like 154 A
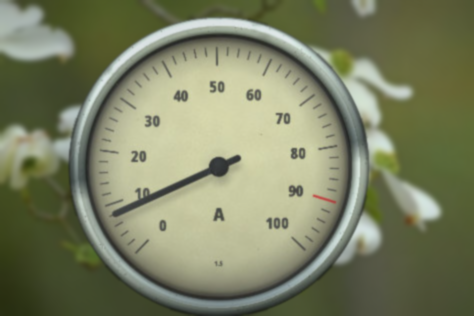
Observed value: 8 A
